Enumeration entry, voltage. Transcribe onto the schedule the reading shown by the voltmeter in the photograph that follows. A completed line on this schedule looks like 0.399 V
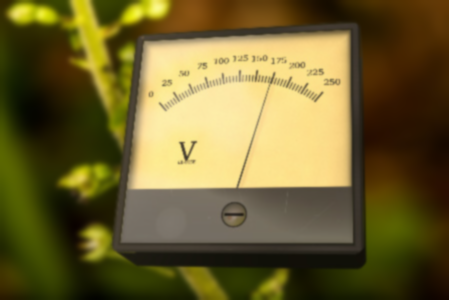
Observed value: 175 V
